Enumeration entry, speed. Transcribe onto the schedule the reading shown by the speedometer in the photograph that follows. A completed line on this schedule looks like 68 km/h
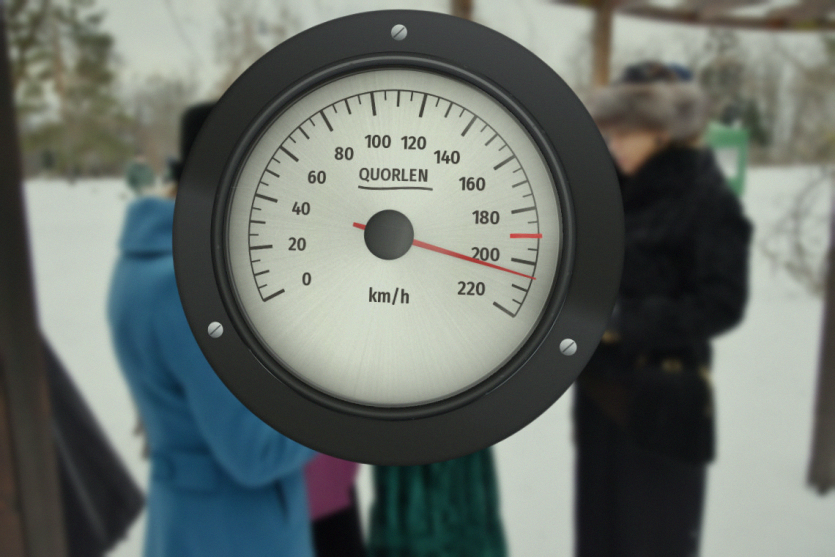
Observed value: 205 km/h
